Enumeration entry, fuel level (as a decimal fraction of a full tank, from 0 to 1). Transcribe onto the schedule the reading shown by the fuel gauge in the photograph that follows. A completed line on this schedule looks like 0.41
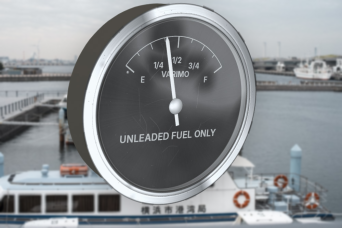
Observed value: 0.375
